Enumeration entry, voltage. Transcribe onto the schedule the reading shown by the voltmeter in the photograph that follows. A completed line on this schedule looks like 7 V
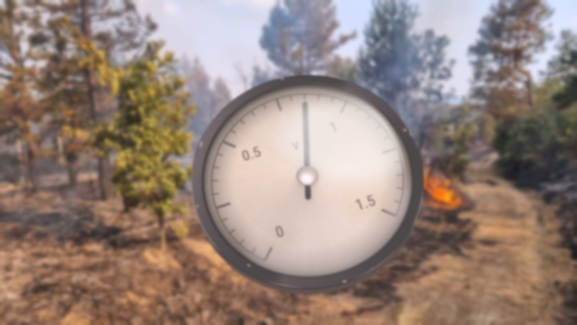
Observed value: 0.85 V
